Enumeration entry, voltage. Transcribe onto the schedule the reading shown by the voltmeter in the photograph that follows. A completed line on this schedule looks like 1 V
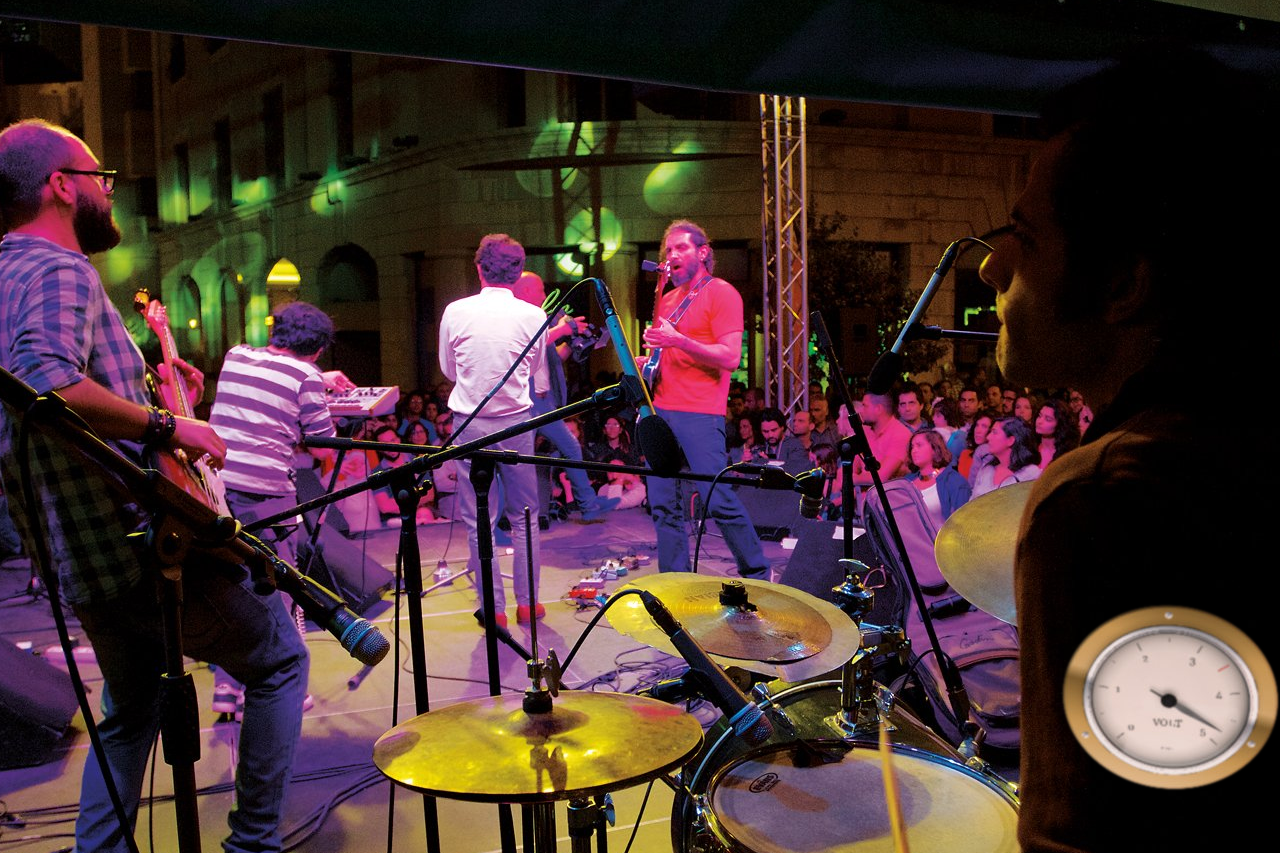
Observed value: 4.75 V
